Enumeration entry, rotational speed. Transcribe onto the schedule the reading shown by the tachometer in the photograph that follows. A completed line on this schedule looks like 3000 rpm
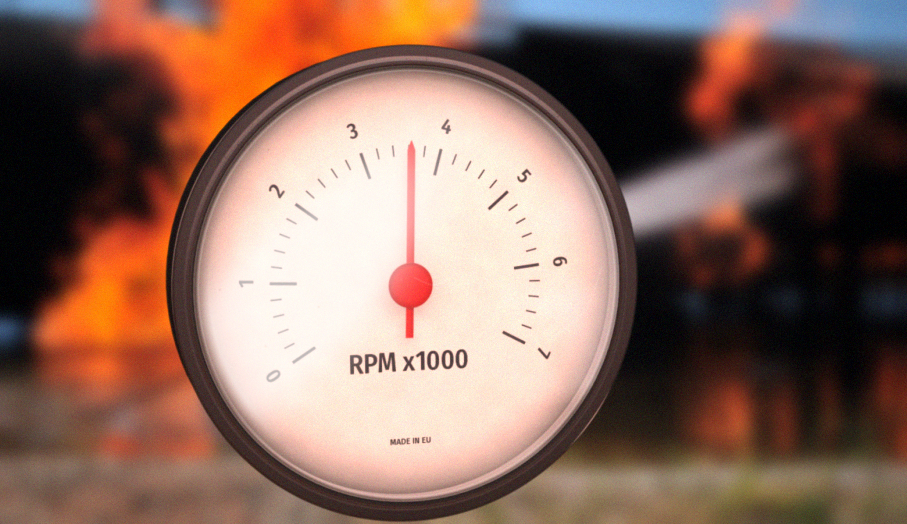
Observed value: 3600 rpm
